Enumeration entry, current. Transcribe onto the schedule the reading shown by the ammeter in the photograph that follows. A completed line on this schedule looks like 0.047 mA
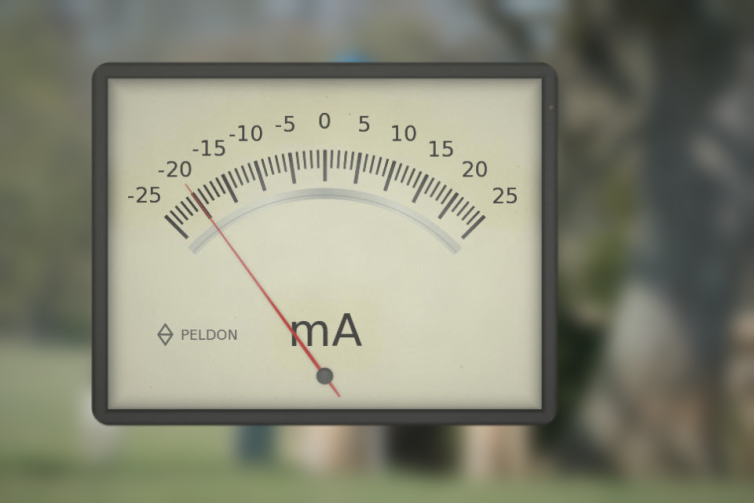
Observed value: -20 mA
